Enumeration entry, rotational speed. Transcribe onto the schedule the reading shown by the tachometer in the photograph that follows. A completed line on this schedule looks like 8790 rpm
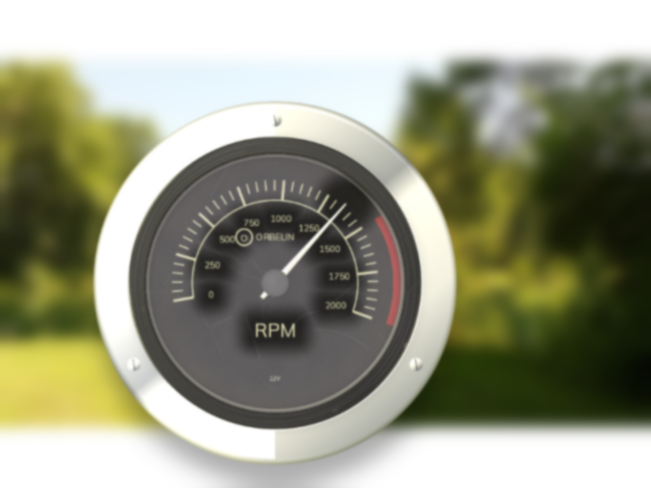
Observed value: 1350 rpm
